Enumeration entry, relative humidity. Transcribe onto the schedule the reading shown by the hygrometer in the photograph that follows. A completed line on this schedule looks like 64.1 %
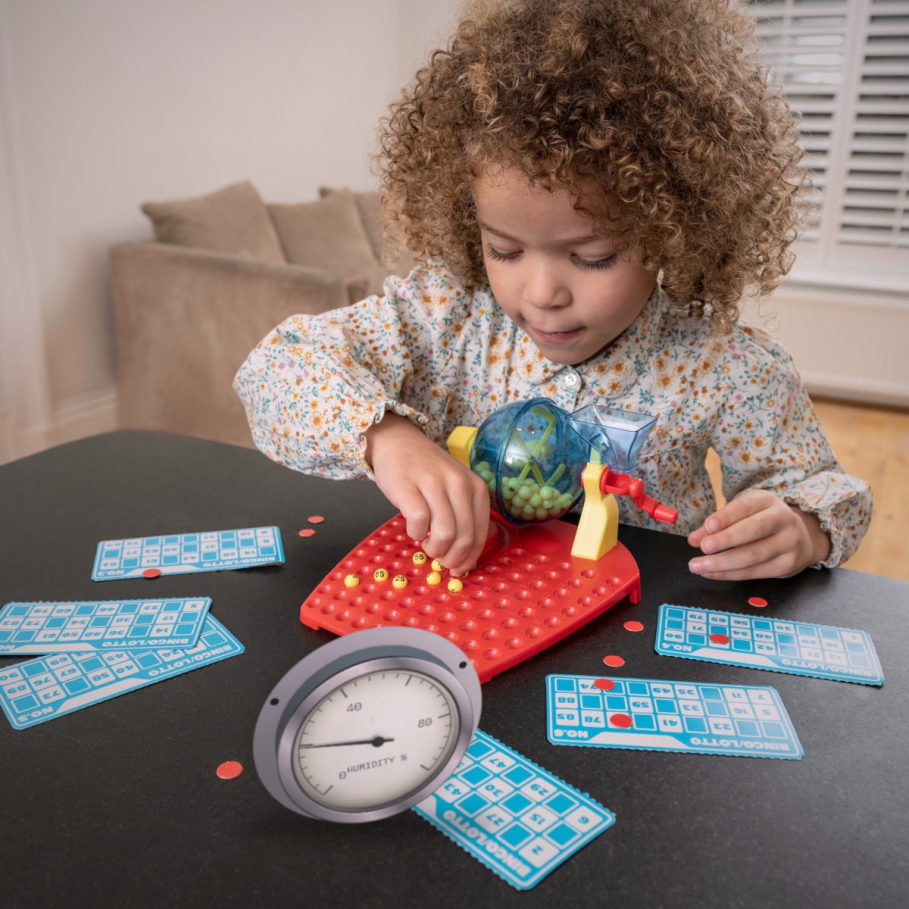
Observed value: 20 %
